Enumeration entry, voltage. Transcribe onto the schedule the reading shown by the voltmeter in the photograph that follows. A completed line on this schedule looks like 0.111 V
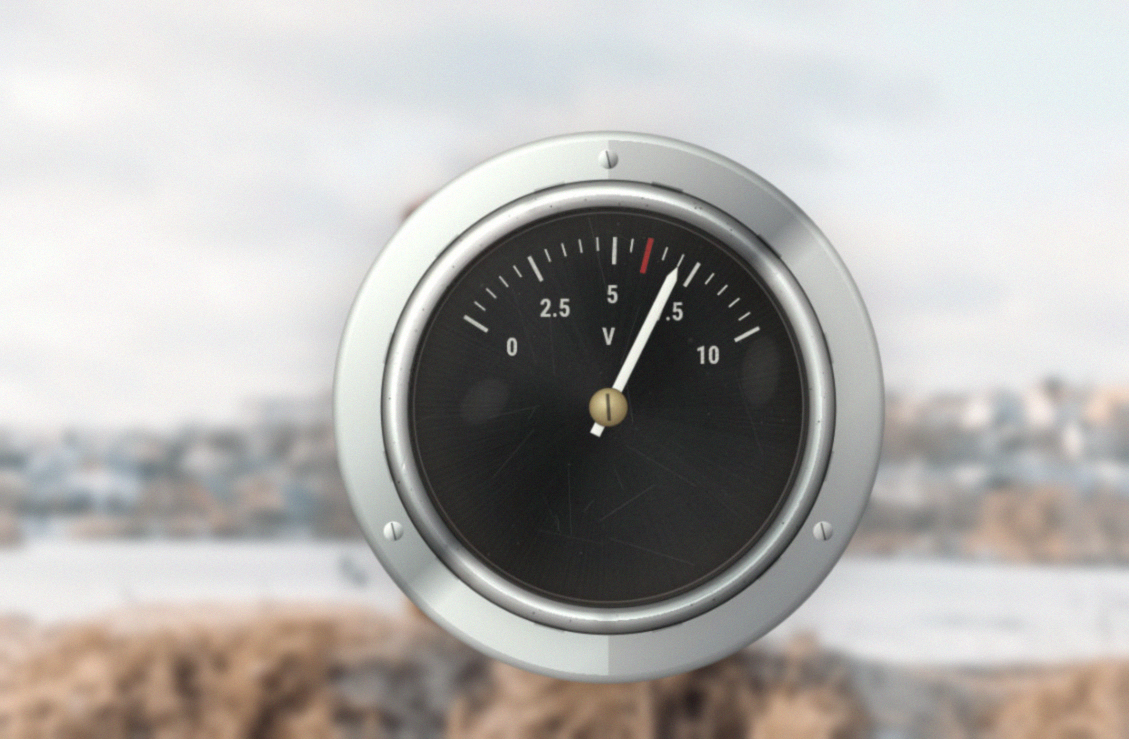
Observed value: 7 V
